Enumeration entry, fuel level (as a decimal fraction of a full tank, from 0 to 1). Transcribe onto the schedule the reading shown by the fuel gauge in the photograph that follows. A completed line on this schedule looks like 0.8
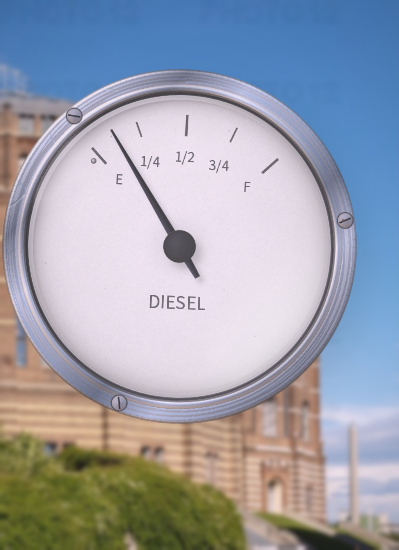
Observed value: 0.125
